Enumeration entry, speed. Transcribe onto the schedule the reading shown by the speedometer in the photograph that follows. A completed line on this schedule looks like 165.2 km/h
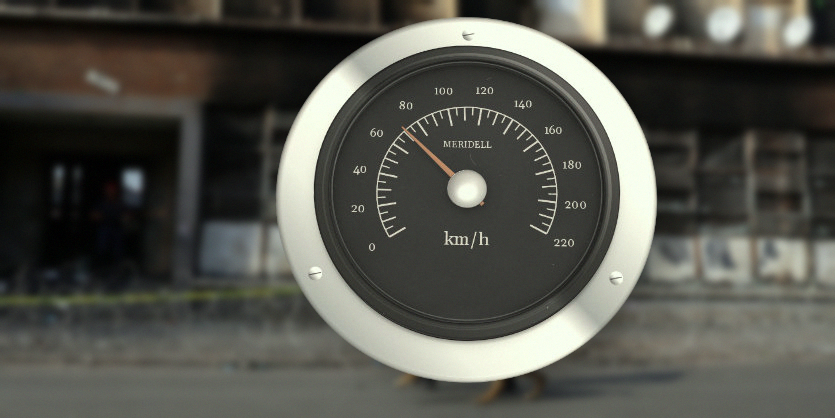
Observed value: 70 km/h
